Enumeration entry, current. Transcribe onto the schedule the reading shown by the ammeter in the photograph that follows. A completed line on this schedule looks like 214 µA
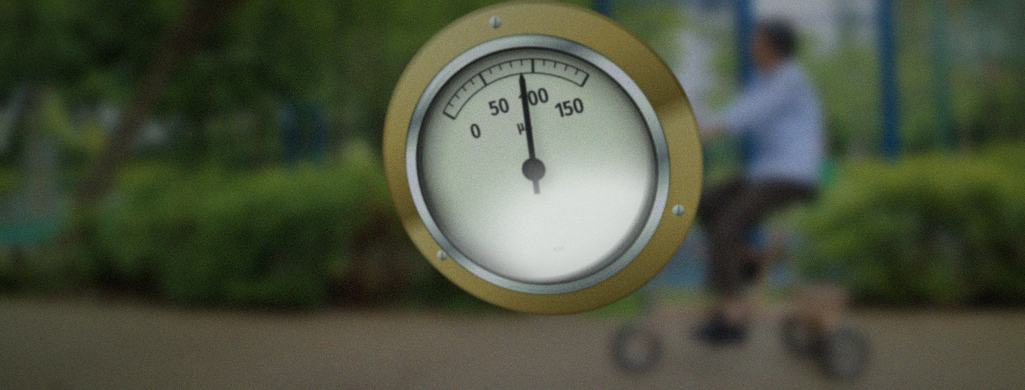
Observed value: 90 µA
